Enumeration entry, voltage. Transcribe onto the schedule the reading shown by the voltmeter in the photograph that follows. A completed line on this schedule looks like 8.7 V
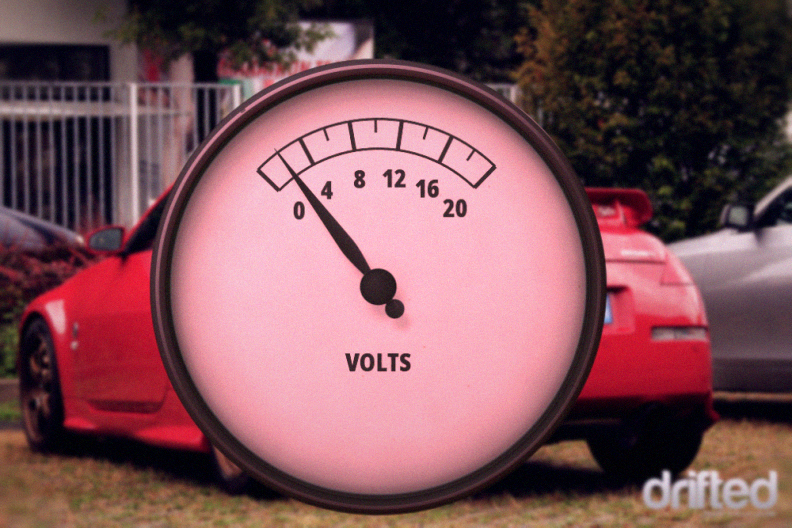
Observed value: 2 V
